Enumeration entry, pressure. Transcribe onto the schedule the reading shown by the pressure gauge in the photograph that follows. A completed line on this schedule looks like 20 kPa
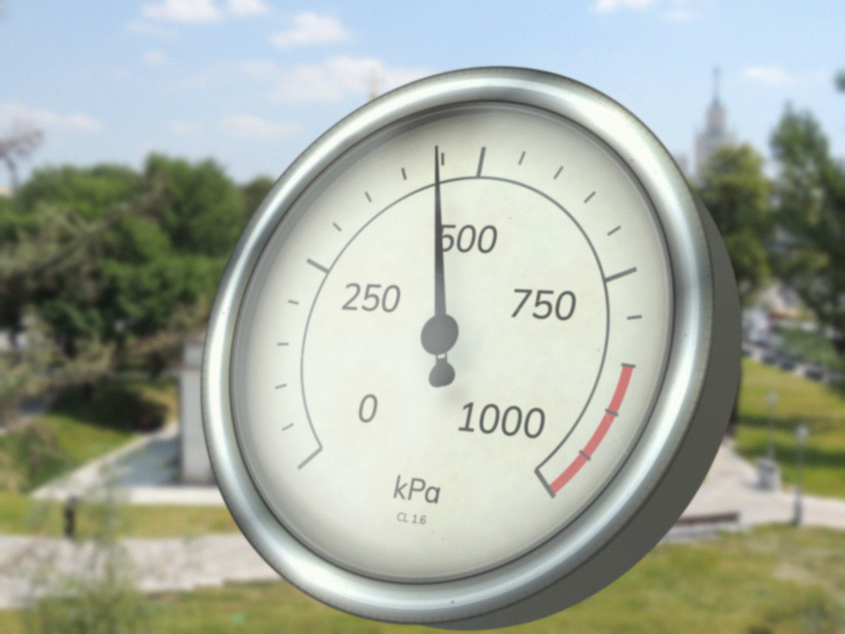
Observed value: 450 kPa
